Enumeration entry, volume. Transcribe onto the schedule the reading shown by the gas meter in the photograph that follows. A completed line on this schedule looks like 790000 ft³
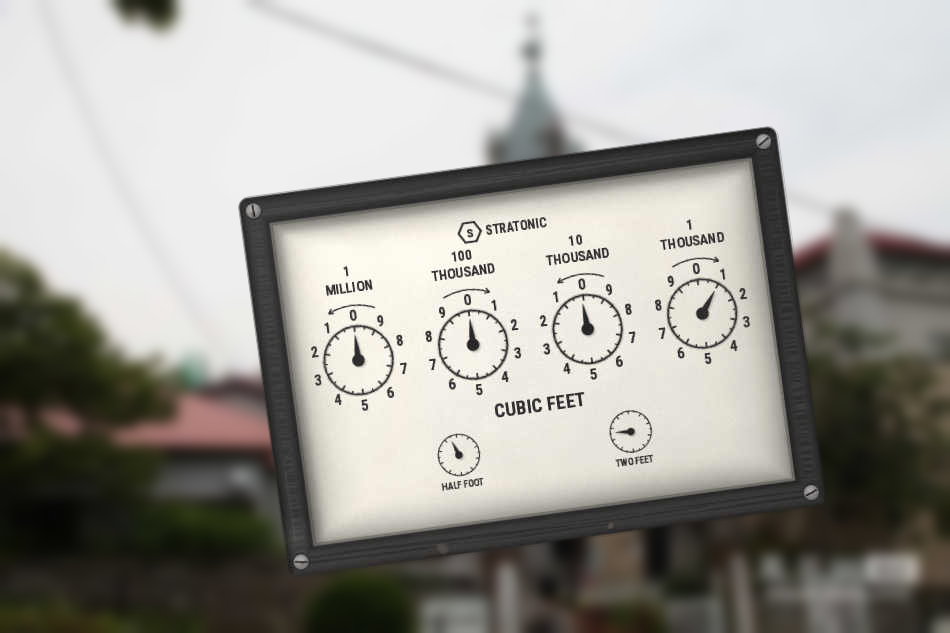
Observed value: 100 ft³
